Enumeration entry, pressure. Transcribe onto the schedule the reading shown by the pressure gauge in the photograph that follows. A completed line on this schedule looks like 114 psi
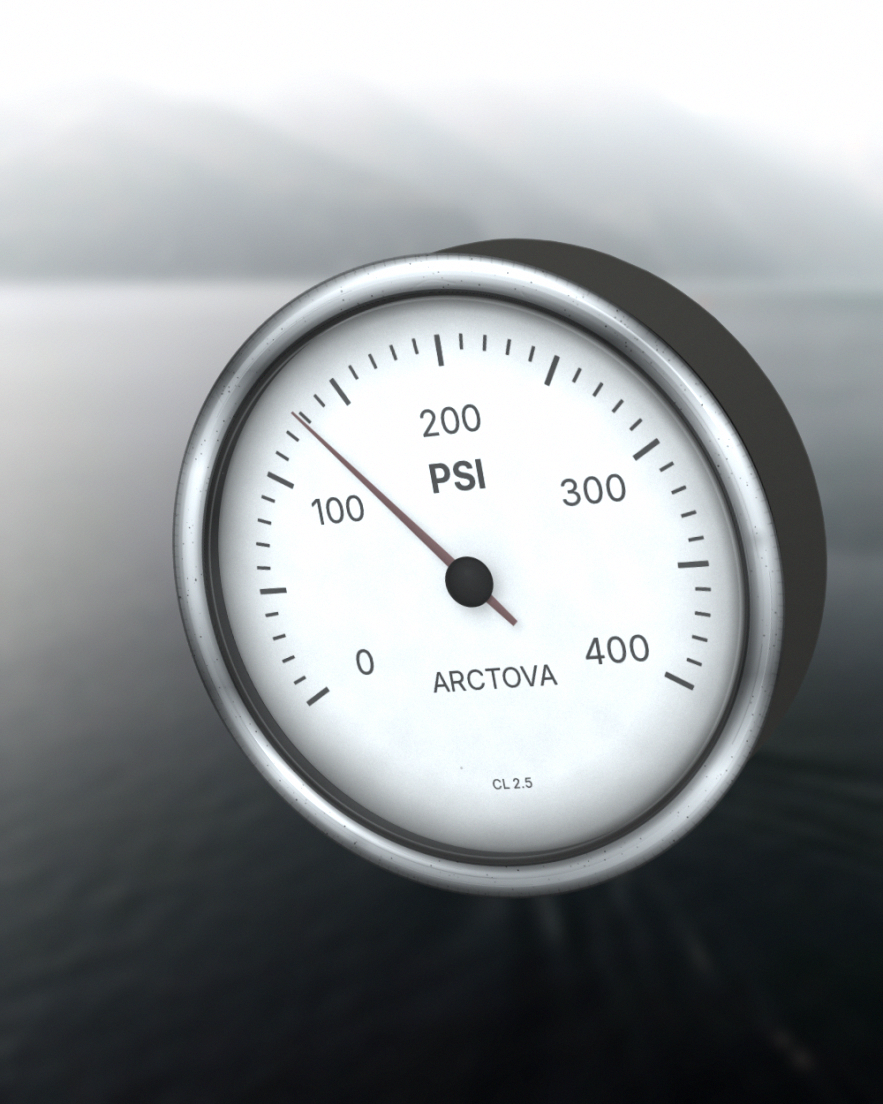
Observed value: 130 psi
